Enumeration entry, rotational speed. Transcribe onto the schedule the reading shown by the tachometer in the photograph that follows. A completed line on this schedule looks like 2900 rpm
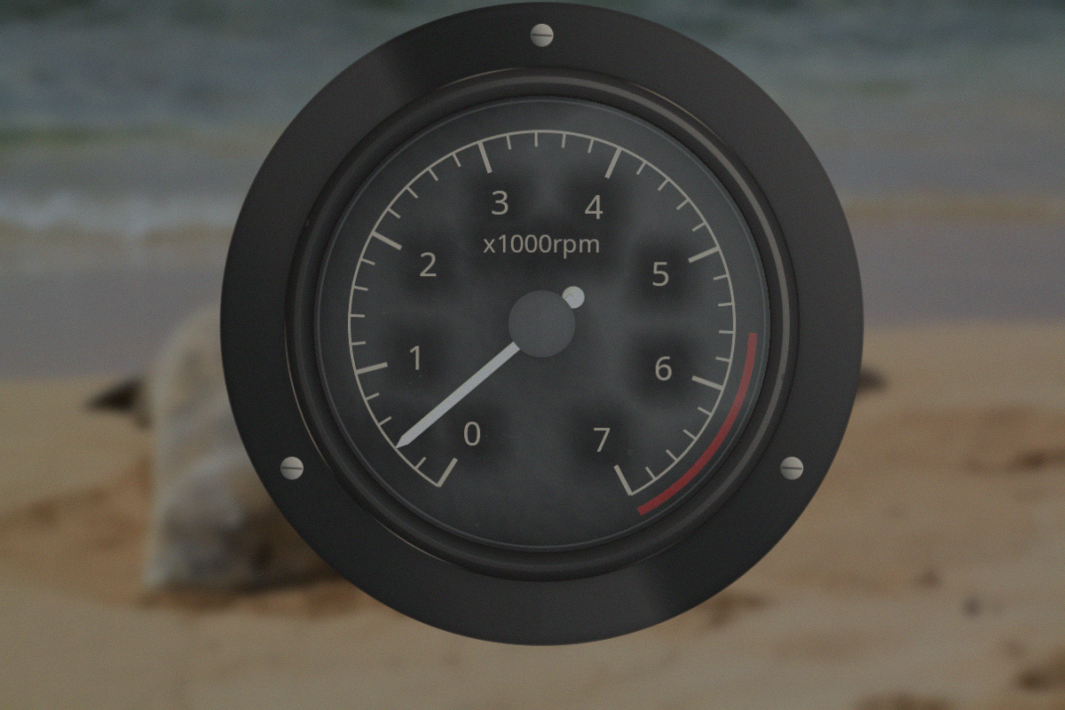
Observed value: 400 rpm
